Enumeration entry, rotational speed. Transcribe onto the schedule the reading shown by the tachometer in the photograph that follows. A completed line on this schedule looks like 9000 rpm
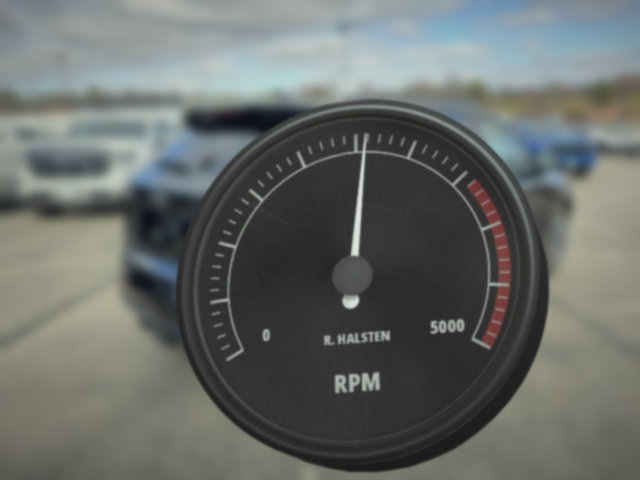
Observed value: 2600 rpm
